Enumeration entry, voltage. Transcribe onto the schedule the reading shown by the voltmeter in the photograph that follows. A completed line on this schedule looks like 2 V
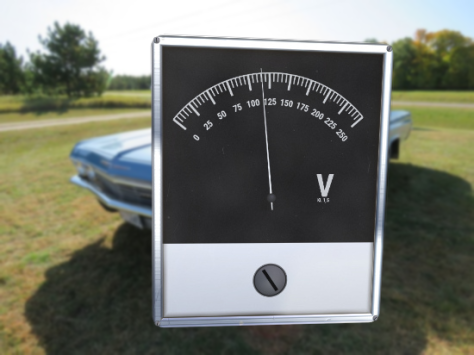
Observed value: 115 V
